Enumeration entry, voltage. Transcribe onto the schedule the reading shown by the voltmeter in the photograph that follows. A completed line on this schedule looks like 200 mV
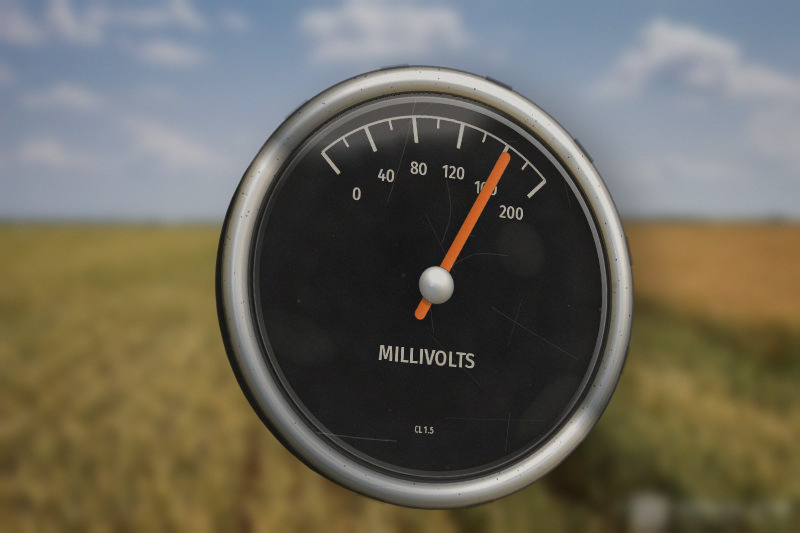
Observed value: 160 mV
